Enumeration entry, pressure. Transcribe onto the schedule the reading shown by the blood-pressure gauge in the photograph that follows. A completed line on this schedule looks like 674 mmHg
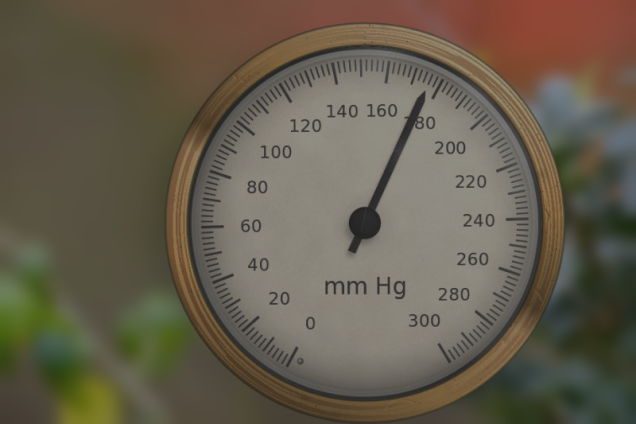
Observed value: 176 mmHg
